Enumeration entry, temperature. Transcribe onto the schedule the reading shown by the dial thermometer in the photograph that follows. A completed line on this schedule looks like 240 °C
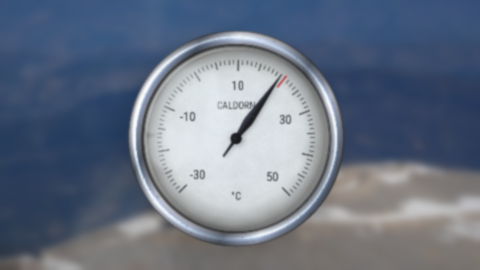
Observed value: 20 °C
